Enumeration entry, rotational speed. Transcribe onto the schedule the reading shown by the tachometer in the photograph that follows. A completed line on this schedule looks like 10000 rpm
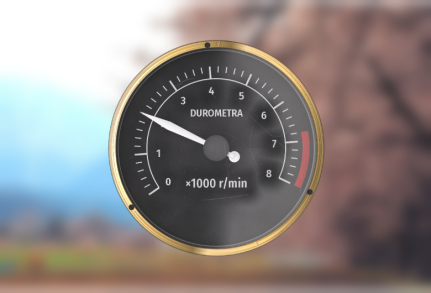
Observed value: 2000 rpm
